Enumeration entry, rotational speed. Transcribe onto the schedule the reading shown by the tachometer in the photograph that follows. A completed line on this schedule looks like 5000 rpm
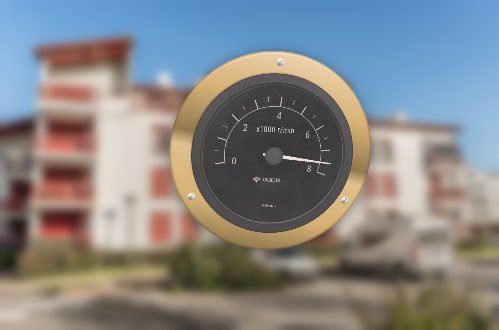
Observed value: 7500 rpm
